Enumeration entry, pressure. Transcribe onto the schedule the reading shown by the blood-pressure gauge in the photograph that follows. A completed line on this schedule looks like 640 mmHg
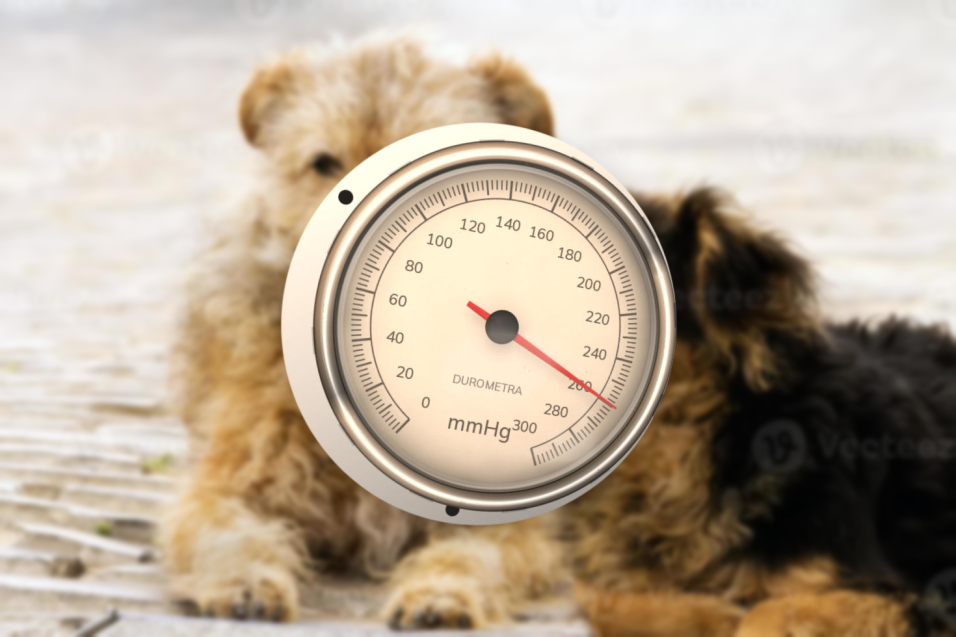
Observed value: 260 mmHg
